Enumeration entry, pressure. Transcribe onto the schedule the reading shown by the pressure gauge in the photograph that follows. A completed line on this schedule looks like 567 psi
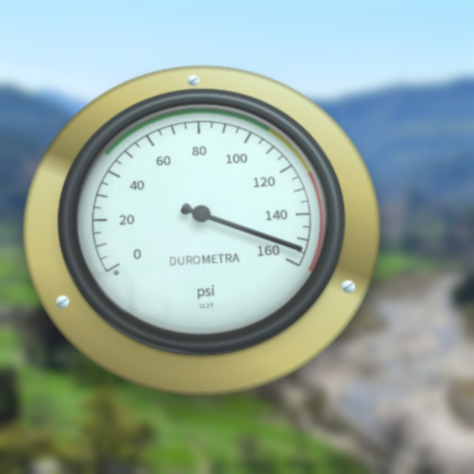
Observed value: 155 psi
